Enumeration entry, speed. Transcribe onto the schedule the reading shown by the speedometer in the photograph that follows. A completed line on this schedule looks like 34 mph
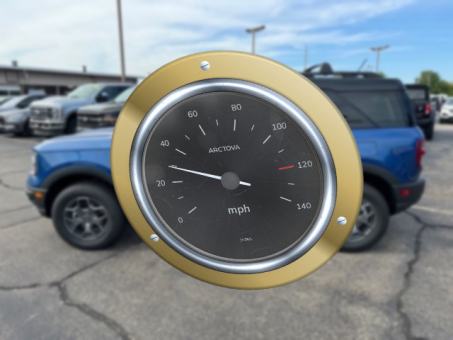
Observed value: 30 mph
